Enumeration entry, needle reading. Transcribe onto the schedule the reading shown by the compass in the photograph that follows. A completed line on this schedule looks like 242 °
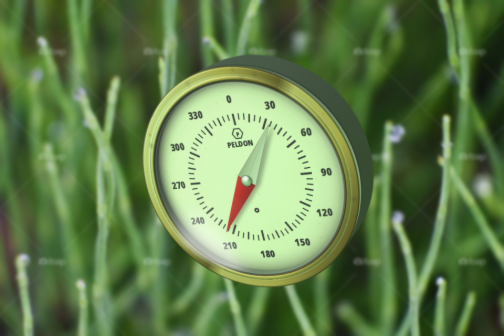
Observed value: 215 °
